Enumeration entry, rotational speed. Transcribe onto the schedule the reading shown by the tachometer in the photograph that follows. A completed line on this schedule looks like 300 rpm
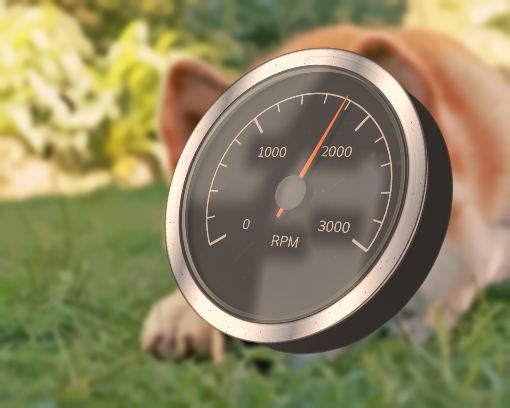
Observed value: 1800 rpm
